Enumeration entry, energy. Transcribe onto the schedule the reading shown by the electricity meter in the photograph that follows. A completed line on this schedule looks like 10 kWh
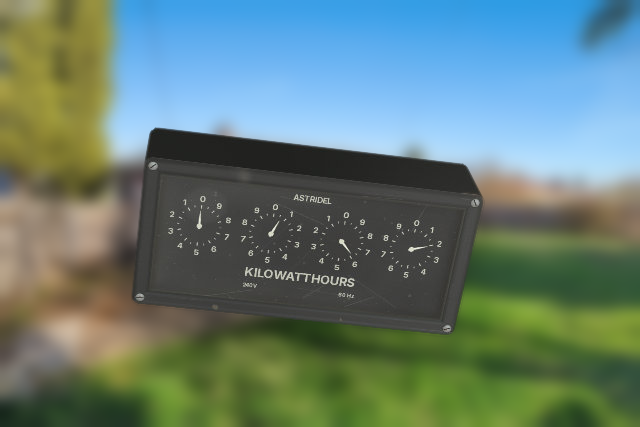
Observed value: 62 kWh
